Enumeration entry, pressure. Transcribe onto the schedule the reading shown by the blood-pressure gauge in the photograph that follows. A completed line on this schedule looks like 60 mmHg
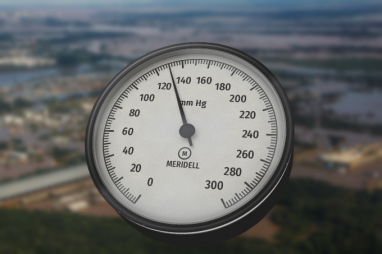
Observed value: 130 mmHg
